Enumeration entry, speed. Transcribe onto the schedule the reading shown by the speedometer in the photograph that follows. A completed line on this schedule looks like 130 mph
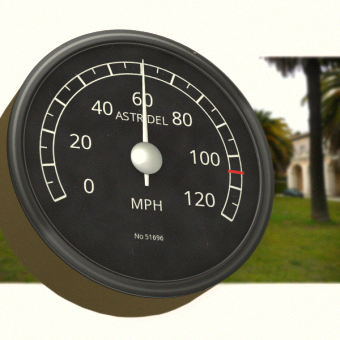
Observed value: 60 mph
